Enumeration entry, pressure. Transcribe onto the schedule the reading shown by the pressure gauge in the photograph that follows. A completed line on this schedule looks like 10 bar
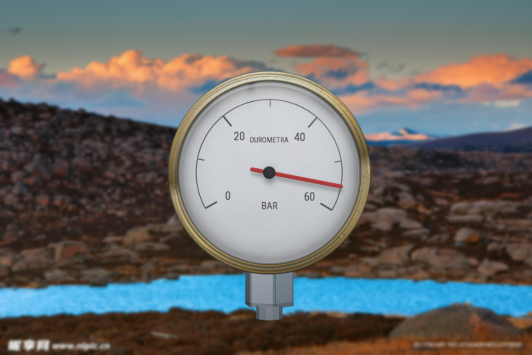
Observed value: 55 bar
